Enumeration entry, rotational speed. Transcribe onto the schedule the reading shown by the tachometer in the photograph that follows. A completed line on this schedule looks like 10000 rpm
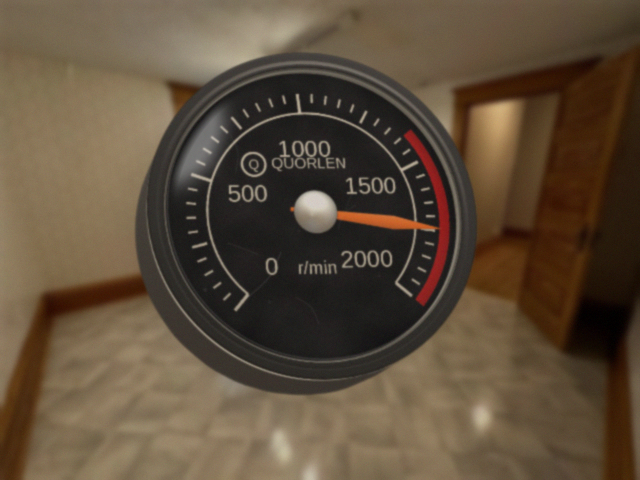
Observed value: 1750 rpm
